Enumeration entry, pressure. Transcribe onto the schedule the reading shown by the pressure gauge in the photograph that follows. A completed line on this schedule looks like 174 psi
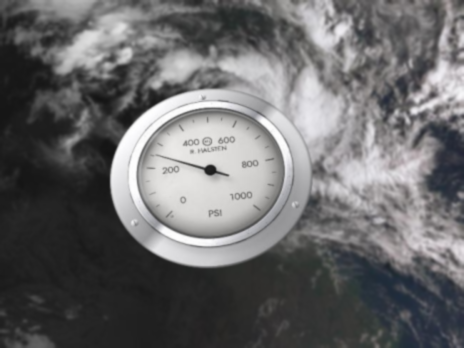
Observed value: 250 psi
